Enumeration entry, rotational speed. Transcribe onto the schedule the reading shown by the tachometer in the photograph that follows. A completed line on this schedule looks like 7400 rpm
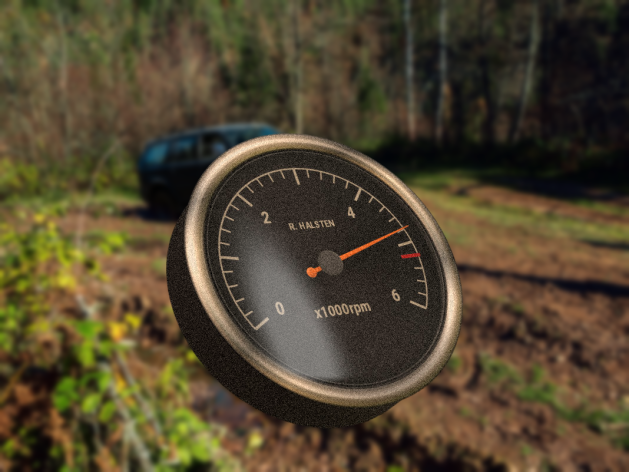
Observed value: 4800 rpm
